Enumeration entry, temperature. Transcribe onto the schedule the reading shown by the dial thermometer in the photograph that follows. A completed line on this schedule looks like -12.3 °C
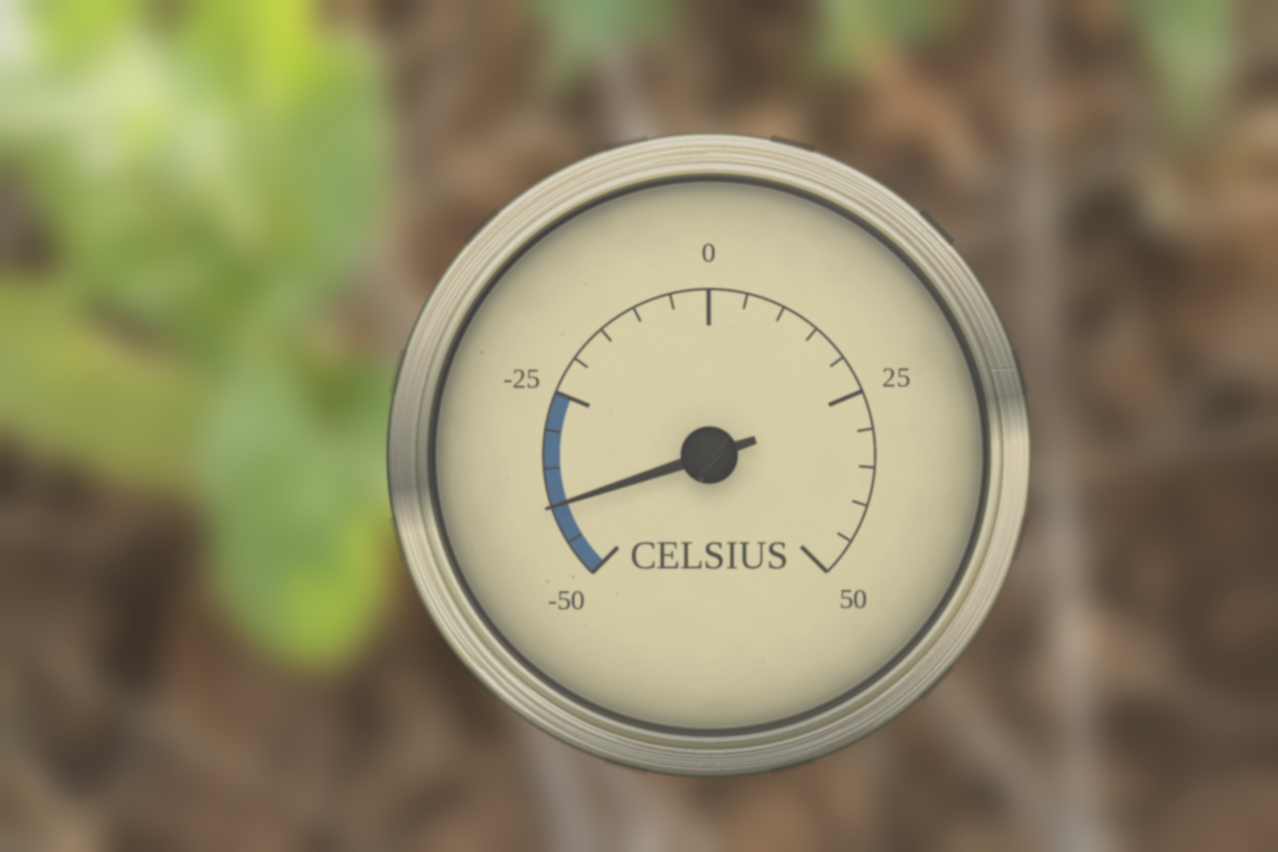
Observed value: -40 °C
